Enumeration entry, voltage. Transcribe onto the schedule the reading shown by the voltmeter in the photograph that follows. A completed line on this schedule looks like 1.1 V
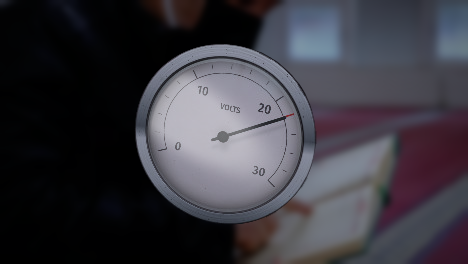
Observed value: 22 V
